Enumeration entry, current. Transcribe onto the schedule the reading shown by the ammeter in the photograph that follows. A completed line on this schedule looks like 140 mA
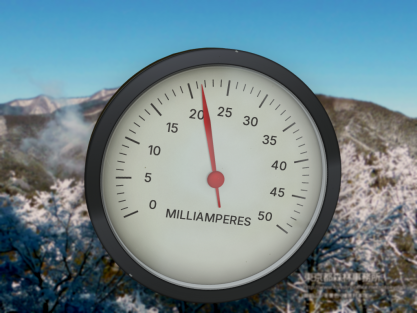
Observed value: 21.5 mA
